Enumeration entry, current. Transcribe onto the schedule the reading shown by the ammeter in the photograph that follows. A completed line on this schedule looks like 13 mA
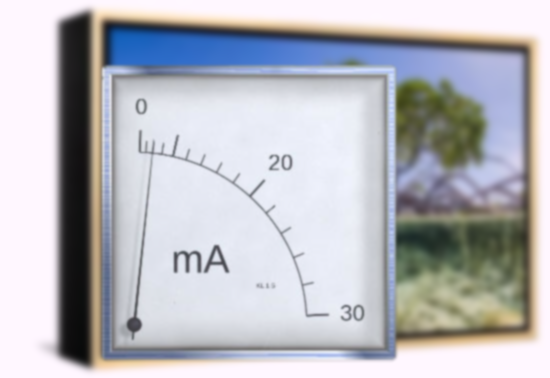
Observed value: 6 mA
